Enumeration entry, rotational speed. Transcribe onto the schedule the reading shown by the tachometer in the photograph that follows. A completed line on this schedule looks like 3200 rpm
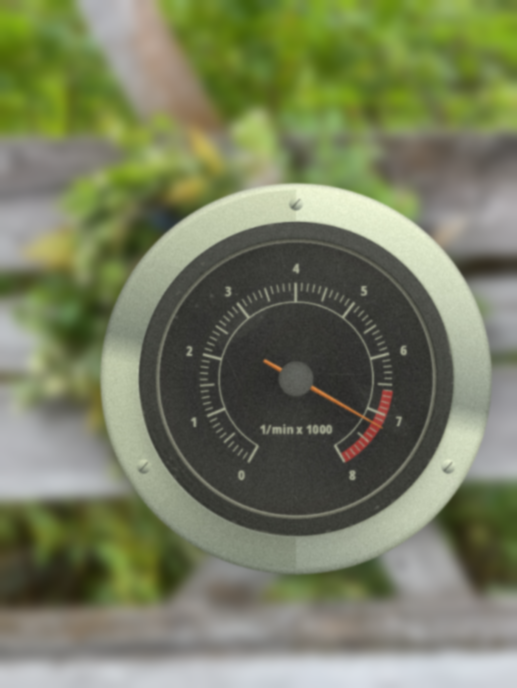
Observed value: 7200 rpm
